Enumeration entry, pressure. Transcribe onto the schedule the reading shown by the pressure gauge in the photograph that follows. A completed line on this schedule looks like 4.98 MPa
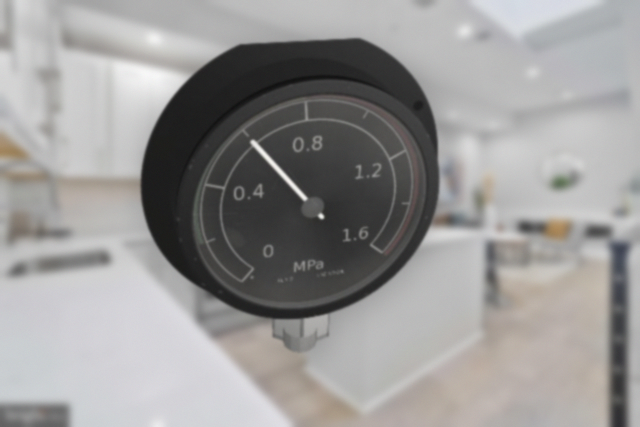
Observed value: 0.6 MPa
